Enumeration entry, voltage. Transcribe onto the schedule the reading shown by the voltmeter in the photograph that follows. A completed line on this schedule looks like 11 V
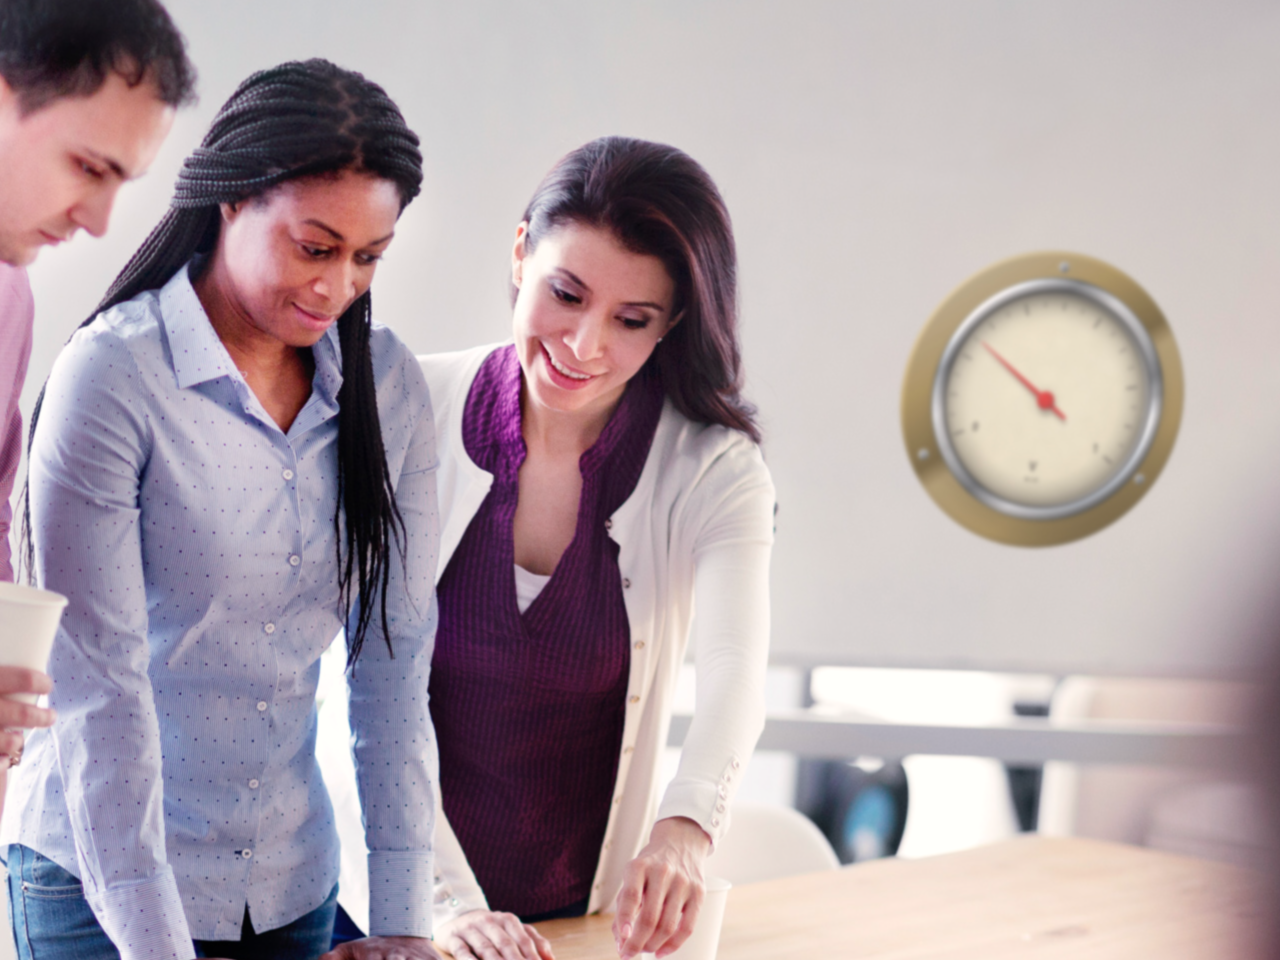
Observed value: 0.25 V
